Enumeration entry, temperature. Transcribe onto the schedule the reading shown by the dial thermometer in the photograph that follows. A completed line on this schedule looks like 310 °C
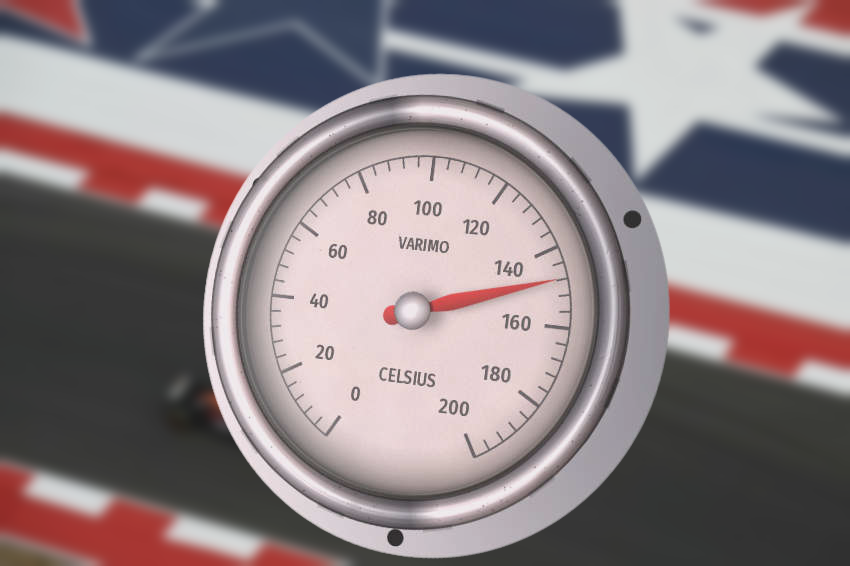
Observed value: 148 °C
